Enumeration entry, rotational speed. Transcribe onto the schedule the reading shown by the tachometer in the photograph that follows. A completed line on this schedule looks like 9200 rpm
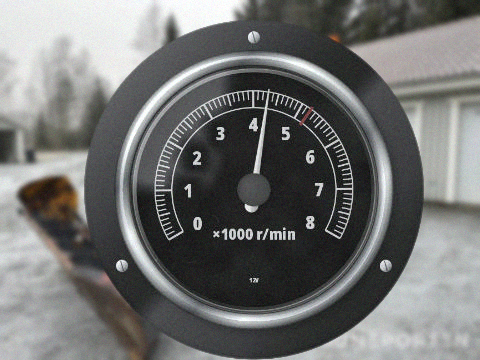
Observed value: 4300 rpm
